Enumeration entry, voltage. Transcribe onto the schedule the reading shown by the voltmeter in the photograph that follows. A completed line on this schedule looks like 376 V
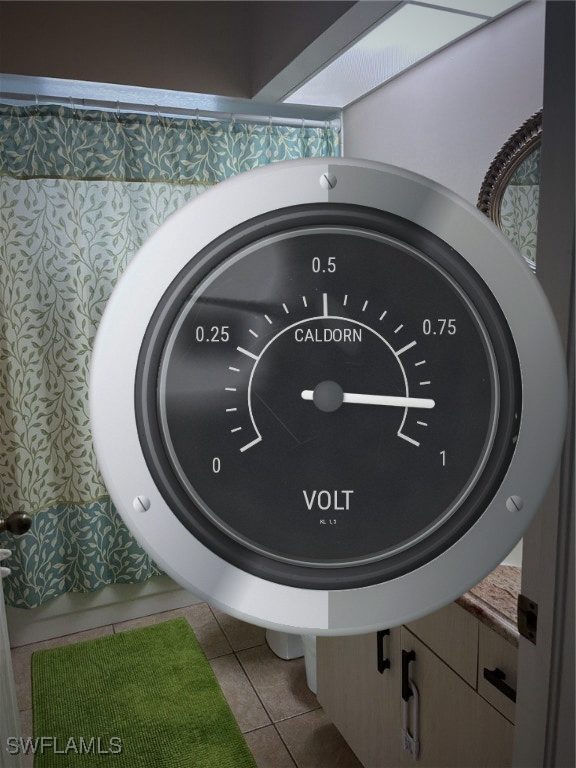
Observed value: 0.9 V
